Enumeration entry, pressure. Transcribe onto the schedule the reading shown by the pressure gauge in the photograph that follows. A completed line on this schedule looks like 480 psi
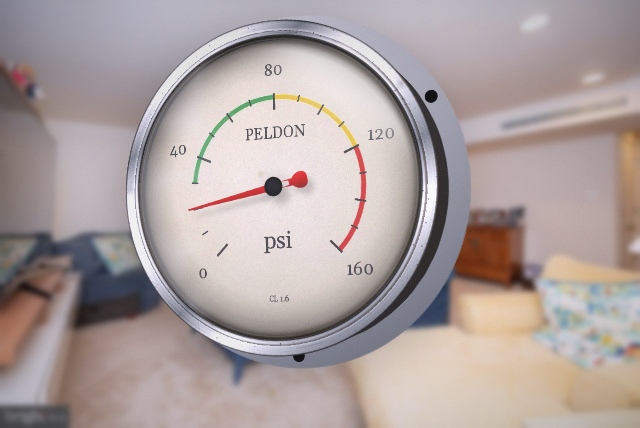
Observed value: 20 psi
